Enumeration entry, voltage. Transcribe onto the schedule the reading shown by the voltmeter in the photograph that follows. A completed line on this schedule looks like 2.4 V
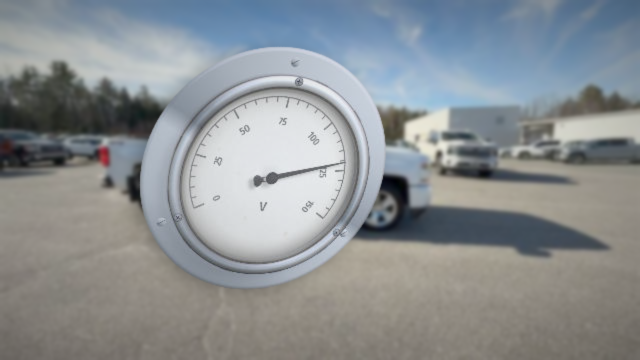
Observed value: 120 V
